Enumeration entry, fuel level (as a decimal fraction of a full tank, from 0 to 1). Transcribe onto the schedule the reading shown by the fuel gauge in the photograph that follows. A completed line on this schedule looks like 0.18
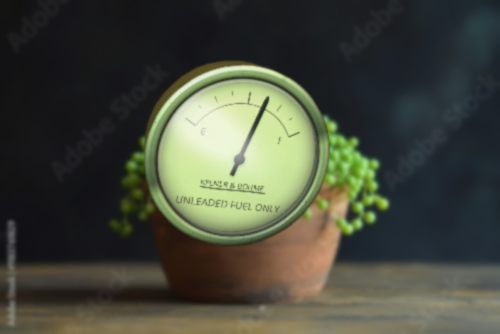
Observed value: 0.625
